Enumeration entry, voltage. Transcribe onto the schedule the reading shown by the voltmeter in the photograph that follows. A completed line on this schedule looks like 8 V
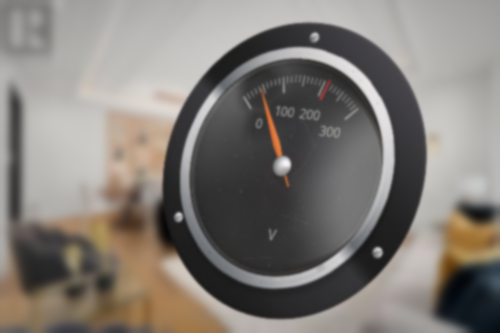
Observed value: 50 V
